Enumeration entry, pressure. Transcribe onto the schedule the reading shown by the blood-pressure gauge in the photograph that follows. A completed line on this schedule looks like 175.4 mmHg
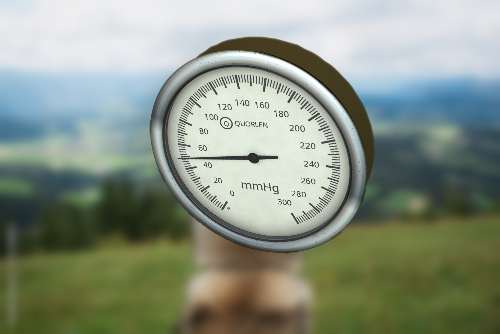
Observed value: 50 mmHg
